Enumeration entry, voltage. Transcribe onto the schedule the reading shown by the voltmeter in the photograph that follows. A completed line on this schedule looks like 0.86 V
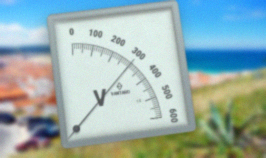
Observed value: 300 V
